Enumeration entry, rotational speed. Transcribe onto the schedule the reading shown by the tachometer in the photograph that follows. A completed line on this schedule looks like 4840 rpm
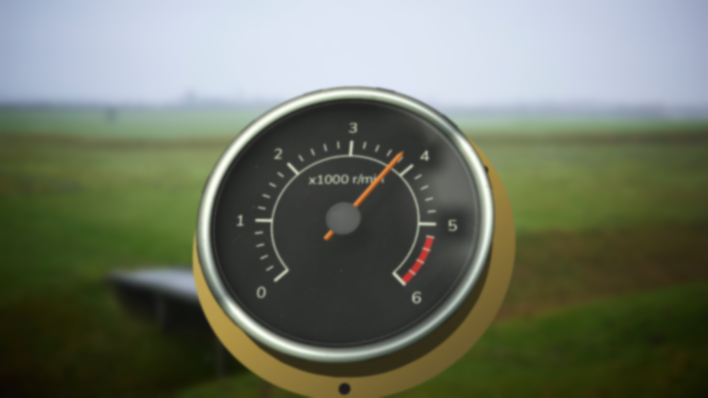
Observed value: 3800 rpm
